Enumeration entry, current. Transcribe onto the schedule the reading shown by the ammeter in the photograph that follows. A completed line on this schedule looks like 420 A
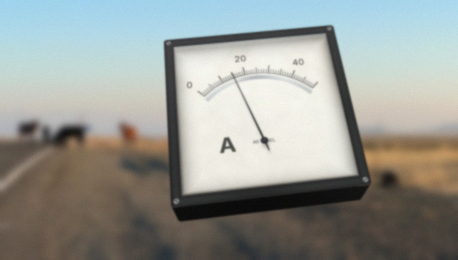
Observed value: 15 A
